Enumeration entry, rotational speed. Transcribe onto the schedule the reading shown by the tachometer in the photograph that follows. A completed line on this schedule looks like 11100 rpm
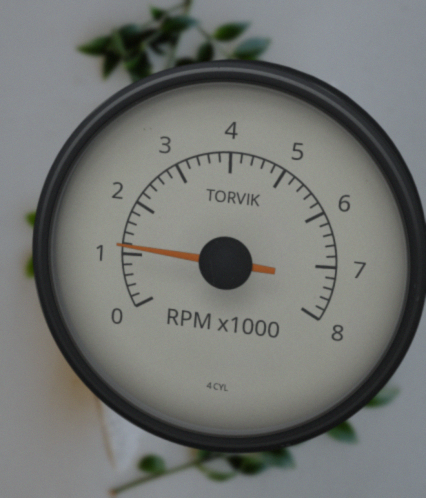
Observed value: 1200 rpm
